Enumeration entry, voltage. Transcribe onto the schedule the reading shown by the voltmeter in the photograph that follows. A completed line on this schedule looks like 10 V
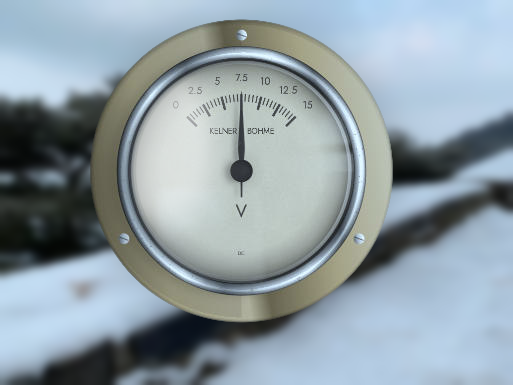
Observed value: 7.5 V
